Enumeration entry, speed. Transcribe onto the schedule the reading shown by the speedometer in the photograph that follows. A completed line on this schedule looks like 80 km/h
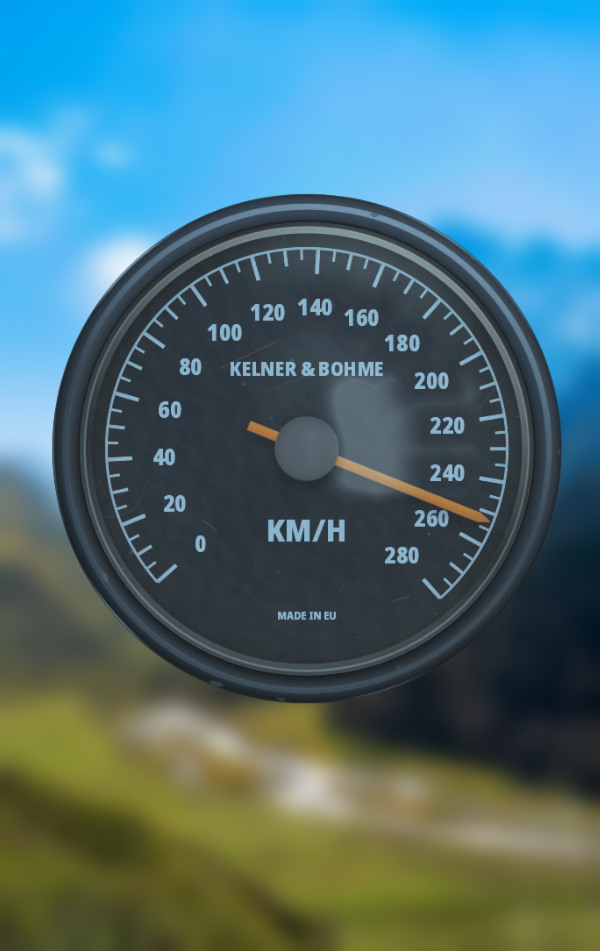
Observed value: 252.5 km/h
